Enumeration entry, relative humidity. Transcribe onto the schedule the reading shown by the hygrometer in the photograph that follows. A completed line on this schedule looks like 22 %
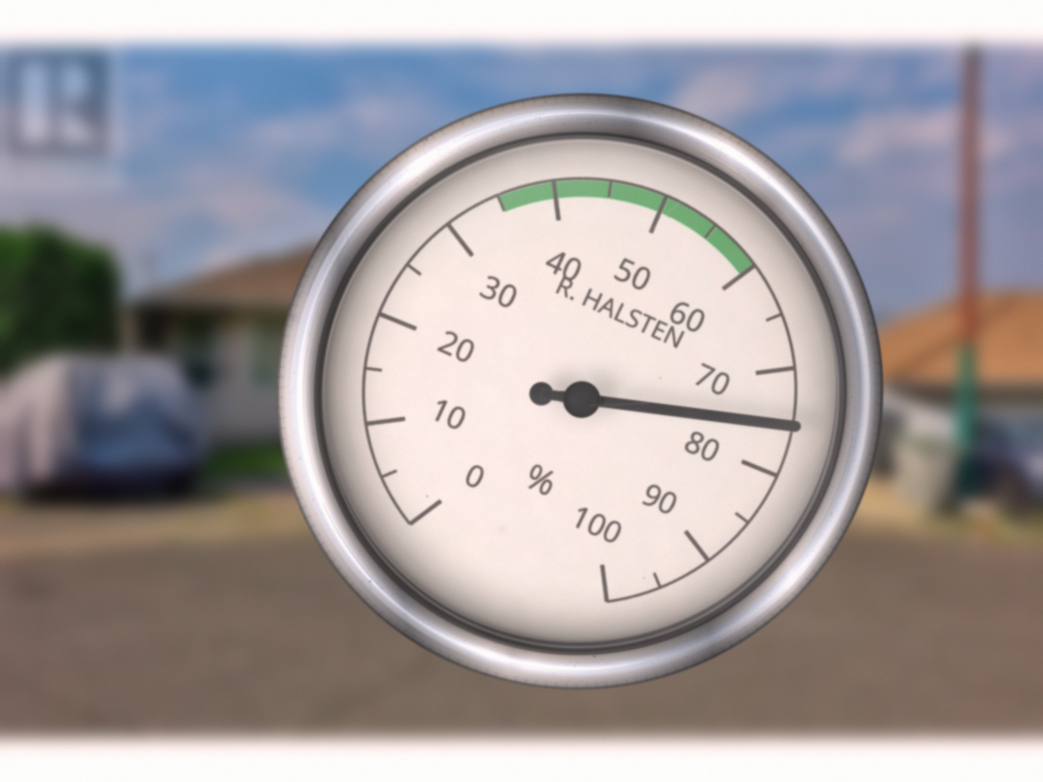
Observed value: 75 %
